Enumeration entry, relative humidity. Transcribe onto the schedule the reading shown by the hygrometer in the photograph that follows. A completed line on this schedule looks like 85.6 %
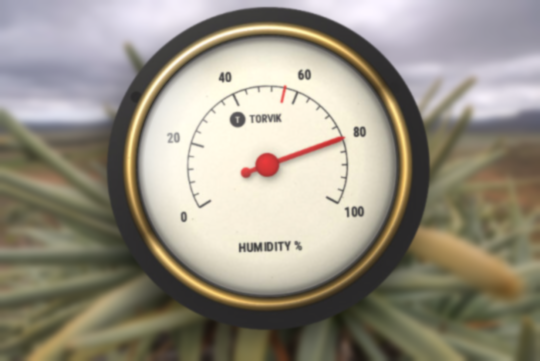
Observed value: 80 %
